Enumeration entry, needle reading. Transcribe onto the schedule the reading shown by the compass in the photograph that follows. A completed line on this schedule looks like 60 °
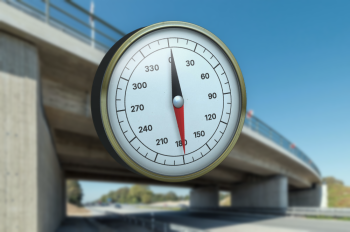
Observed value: 180 °
